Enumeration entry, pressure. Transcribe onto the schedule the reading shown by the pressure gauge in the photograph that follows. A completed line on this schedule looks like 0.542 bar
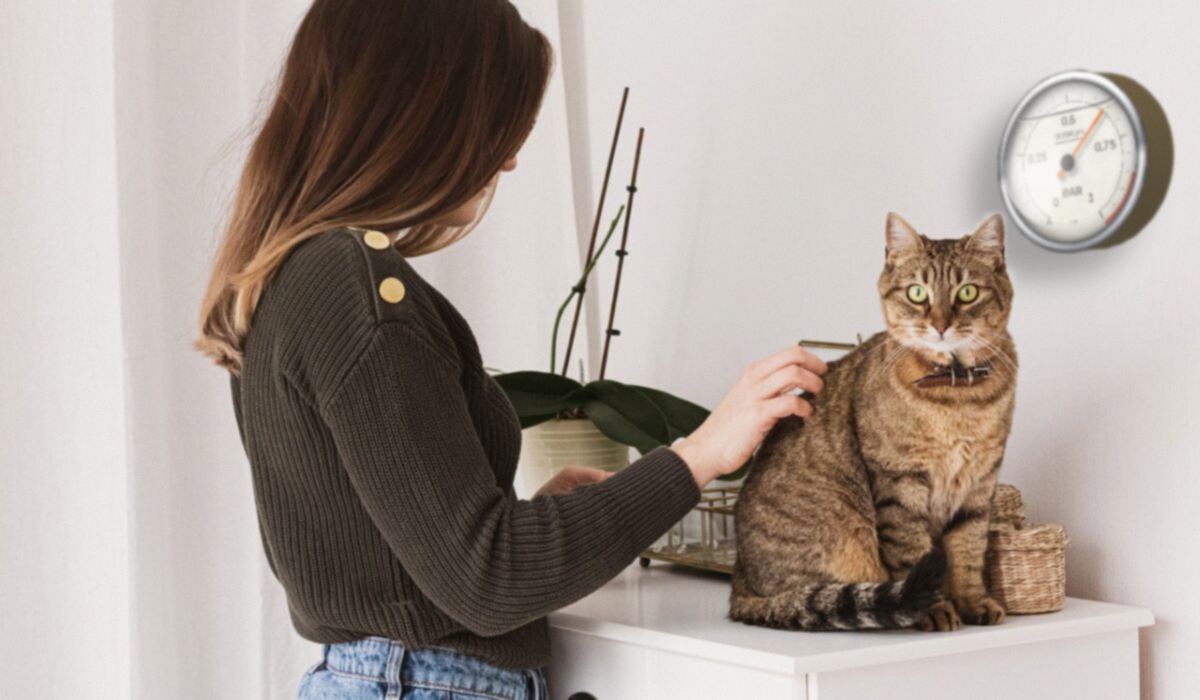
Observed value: 0.65 bar
